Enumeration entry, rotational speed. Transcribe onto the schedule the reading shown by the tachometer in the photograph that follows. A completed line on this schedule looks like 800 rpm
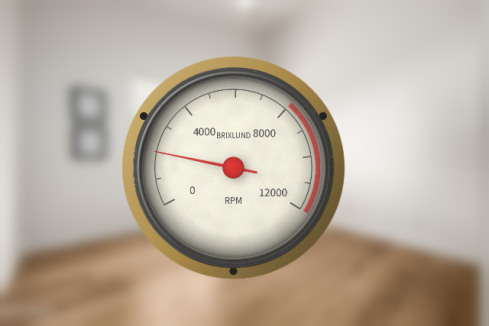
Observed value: 2000 rpm
